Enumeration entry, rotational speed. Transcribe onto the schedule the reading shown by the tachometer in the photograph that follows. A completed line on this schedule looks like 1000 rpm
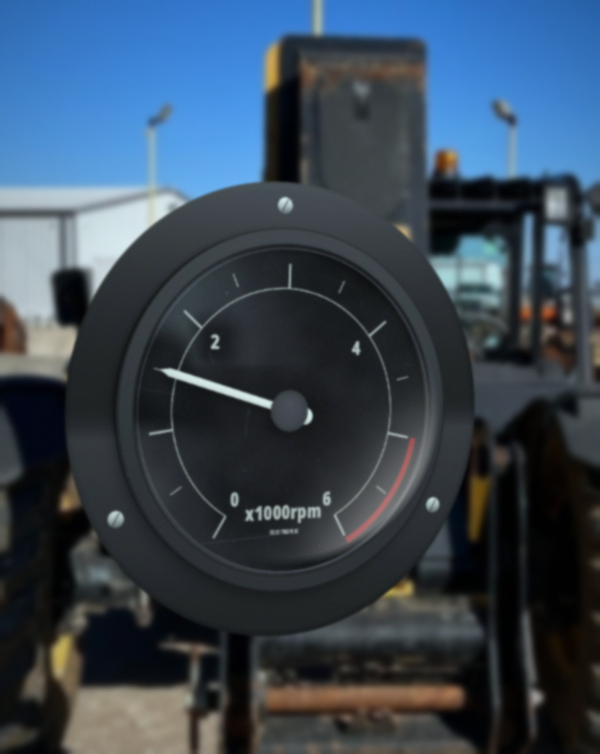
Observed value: 1500 rpm
